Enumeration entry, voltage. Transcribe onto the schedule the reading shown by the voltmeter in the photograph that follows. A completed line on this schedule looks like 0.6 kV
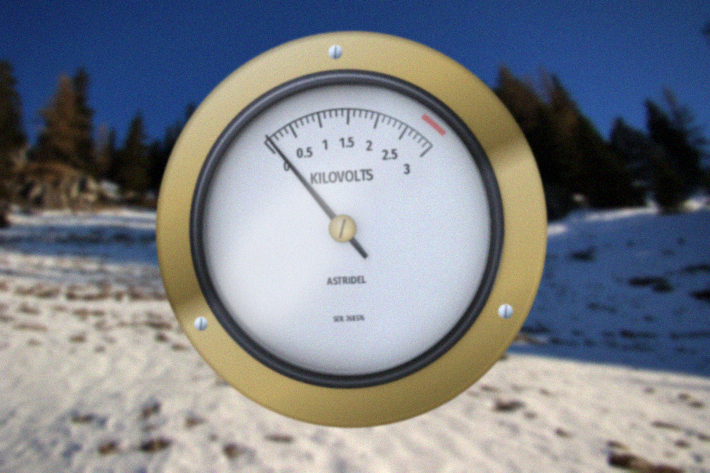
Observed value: 0.1 kV
